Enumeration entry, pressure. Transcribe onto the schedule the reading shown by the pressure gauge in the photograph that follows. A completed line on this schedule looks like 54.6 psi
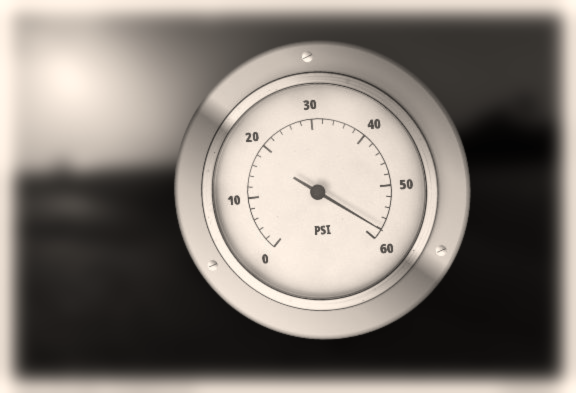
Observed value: 58 psi
